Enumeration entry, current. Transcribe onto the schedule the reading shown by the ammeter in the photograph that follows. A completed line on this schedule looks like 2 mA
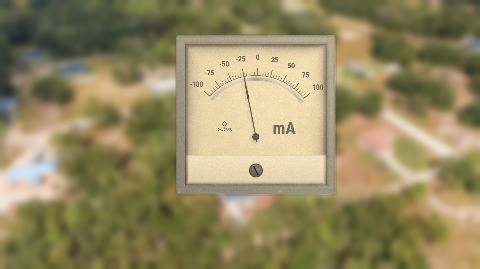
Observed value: -25 mA
